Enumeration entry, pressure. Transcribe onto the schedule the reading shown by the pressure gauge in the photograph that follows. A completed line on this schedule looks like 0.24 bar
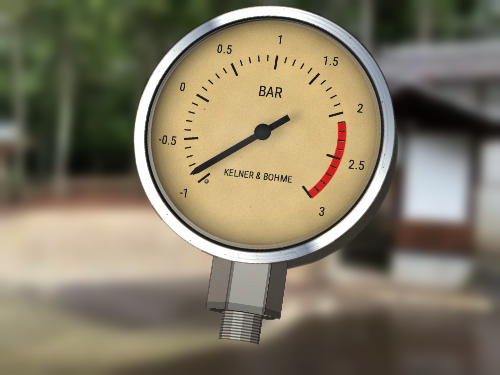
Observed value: -0.9 bar
